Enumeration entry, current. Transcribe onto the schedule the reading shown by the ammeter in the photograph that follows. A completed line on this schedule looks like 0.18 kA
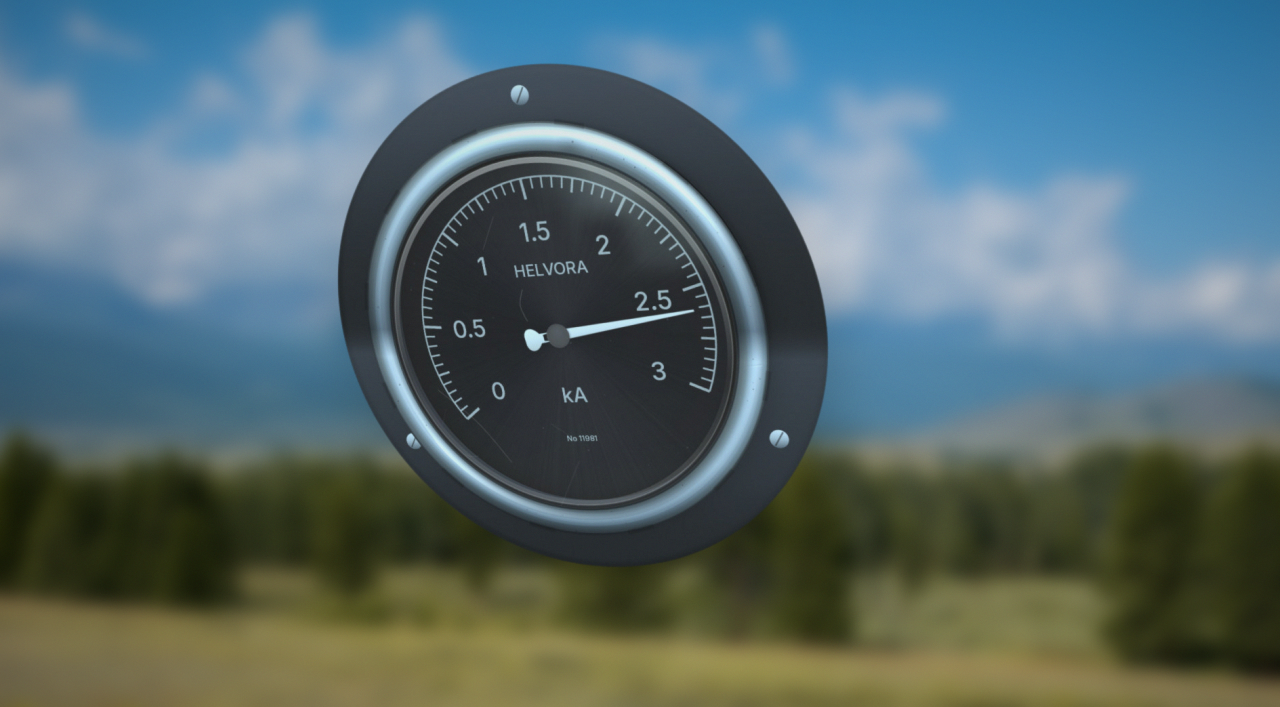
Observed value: 2.6 kA
